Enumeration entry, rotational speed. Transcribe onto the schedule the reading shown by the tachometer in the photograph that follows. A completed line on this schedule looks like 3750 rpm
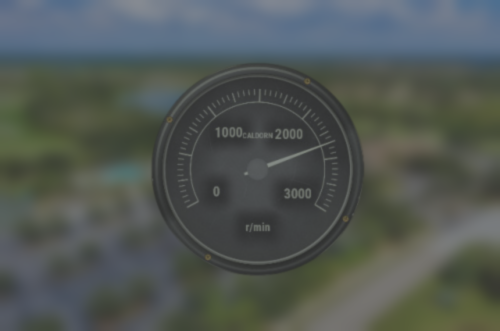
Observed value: 2350 rpm
